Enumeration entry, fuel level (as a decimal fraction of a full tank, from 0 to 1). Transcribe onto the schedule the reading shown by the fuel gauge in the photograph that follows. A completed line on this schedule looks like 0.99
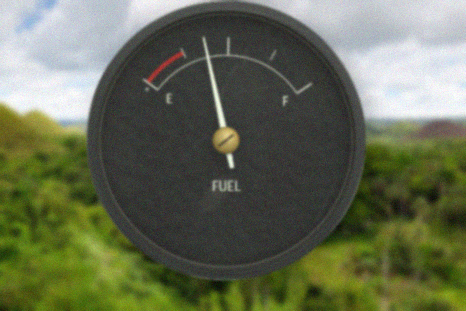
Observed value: 0.375
